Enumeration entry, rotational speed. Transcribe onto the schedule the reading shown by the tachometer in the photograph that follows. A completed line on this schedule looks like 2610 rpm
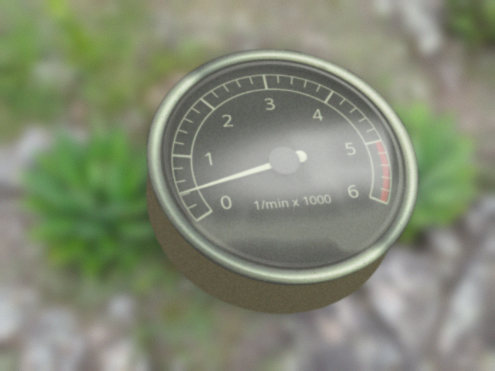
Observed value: 400 rpm
